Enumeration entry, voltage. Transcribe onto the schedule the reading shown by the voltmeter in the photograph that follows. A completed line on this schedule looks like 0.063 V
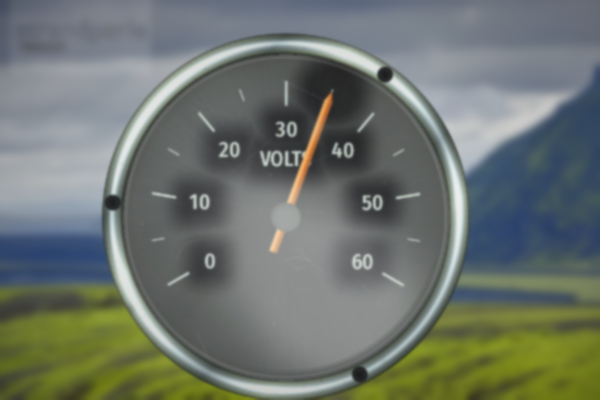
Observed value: 35 V
